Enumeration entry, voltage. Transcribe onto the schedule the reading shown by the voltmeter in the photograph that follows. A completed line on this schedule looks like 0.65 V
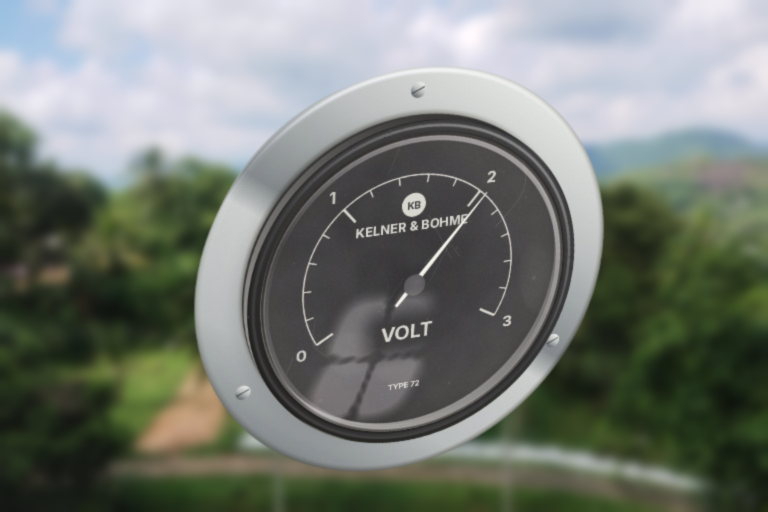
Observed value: 2 V
